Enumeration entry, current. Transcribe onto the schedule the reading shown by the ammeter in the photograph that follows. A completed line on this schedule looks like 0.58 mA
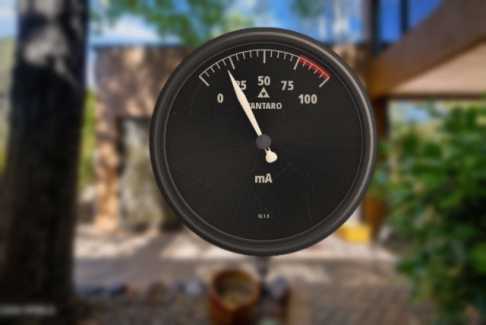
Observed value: 20 mA
